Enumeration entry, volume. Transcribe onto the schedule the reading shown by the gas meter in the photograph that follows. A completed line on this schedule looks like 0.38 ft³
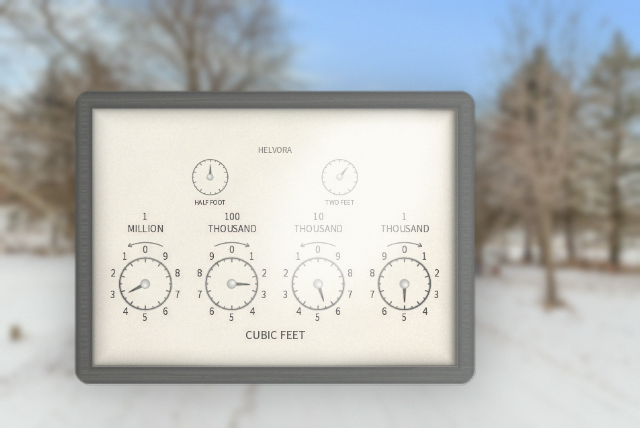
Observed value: 325500 ft³
